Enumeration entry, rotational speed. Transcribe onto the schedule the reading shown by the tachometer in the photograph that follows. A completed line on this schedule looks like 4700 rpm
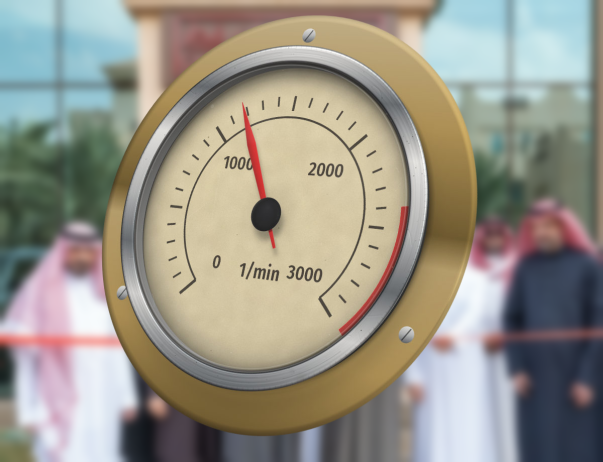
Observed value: 1200 rpm
